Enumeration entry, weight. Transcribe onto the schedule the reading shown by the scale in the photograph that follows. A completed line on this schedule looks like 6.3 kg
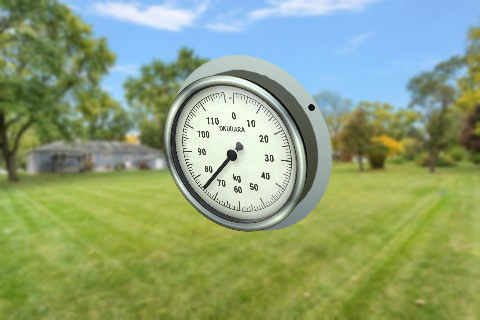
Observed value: 75 kg
